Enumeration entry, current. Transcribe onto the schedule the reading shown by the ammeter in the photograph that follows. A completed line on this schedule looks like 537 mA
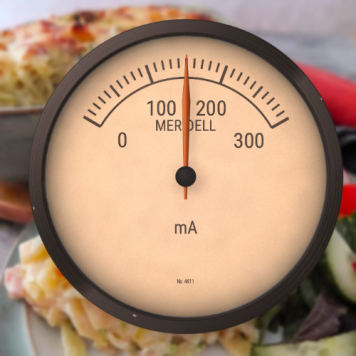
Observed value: 150 mA
